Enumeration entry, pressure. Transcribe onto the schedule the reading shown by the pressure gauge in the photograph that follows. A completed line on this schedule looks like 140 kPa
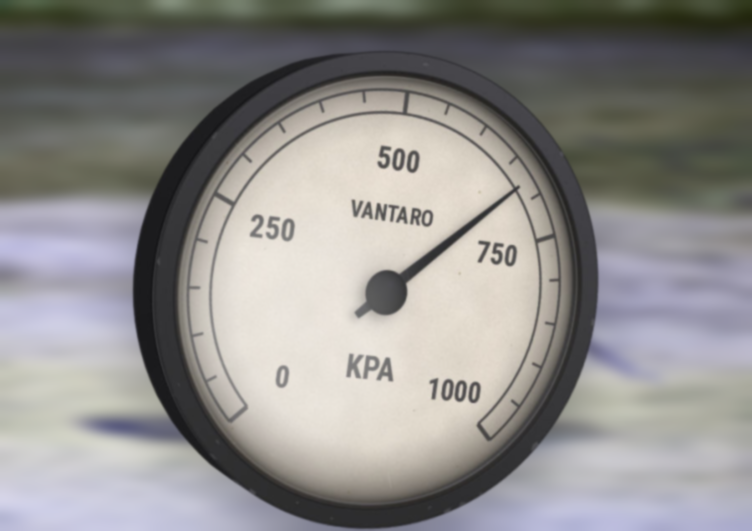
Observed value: 675 kPa
